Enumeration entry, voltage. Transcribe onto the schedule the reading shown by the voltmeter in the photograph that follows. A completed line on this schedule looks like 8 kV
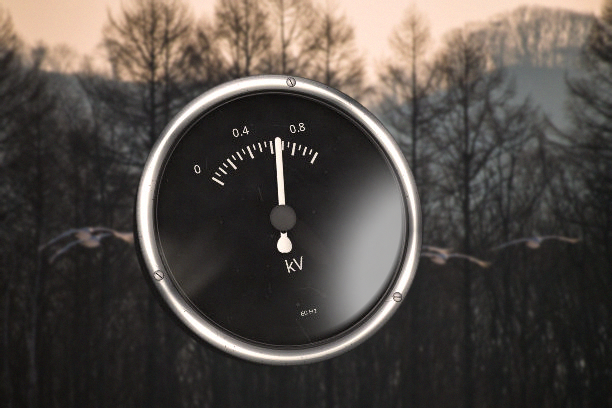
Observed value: 0.65 kV
